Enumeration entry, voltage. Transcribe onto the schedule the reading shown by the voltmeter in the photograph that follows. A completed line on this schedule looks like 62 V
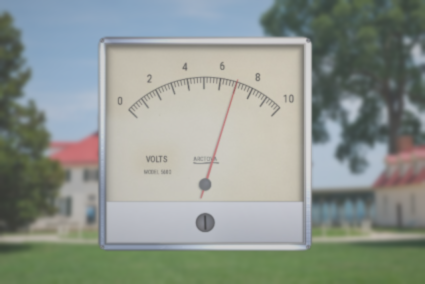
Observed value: 7 V
